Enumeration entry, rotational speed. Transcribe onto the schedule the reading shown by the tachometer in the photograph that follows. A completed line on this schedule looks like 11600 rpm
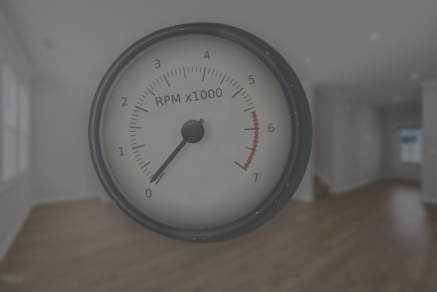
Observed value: 100 rpm
